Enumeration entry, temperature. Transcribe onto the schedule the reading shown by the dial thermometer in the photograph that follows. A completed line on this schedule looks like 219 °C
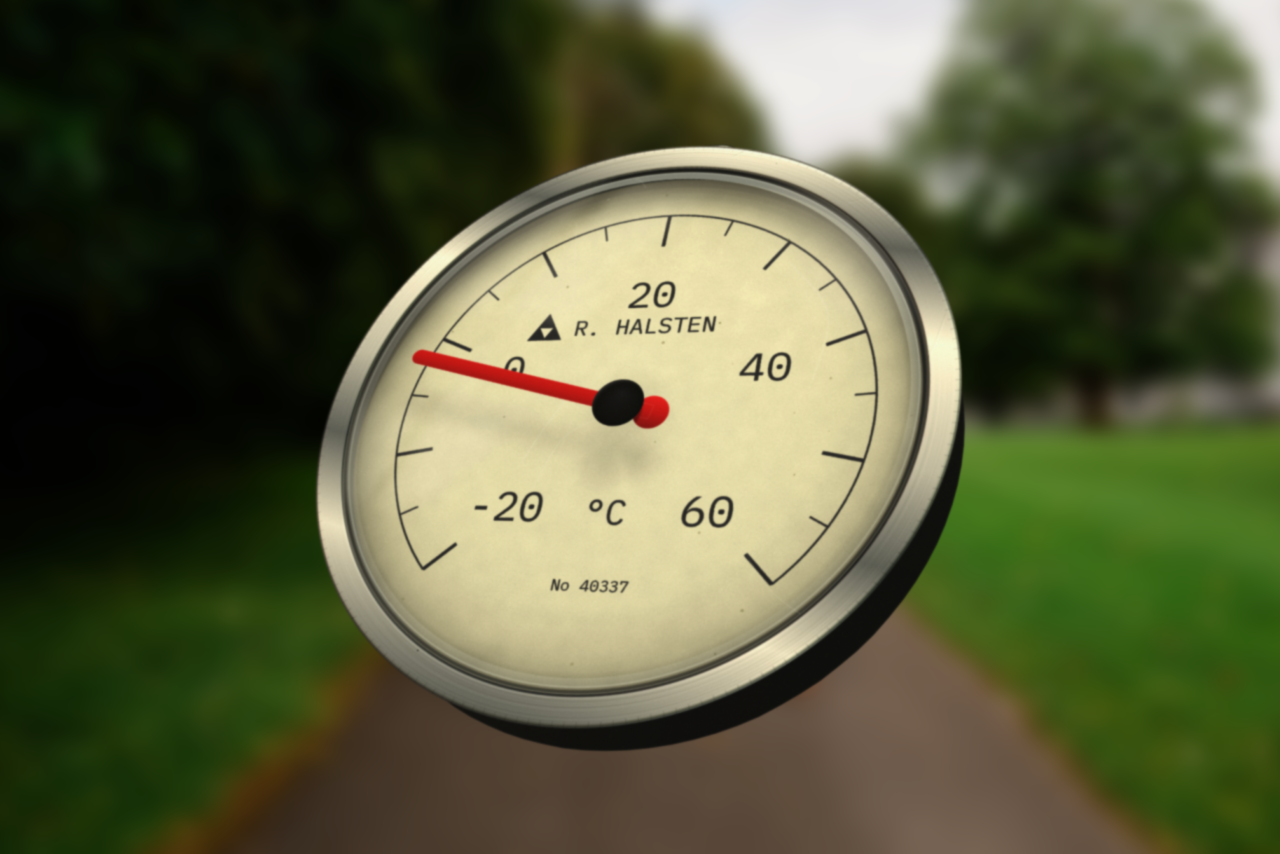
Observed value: -2.5 °C
